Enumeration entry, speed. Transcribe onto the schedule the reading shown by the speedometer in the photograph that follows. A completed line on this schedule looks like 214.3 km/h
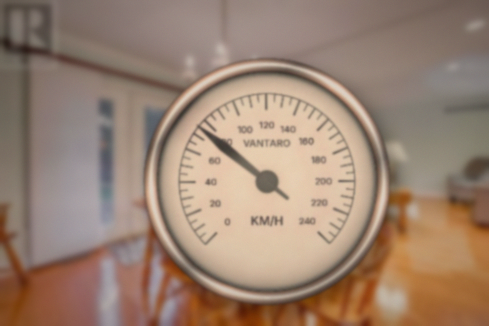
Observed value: 75 km/h
